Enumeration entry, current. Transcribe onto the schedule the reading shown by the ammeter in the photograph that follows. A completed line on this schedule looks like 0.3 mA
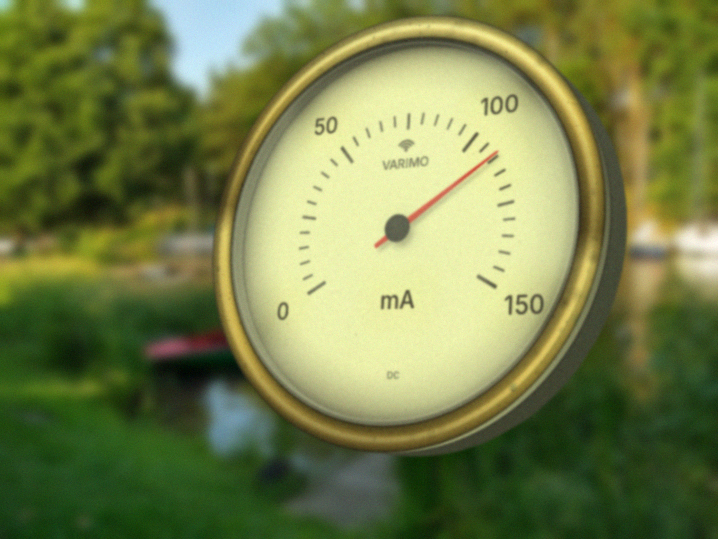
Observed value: 110 mA
